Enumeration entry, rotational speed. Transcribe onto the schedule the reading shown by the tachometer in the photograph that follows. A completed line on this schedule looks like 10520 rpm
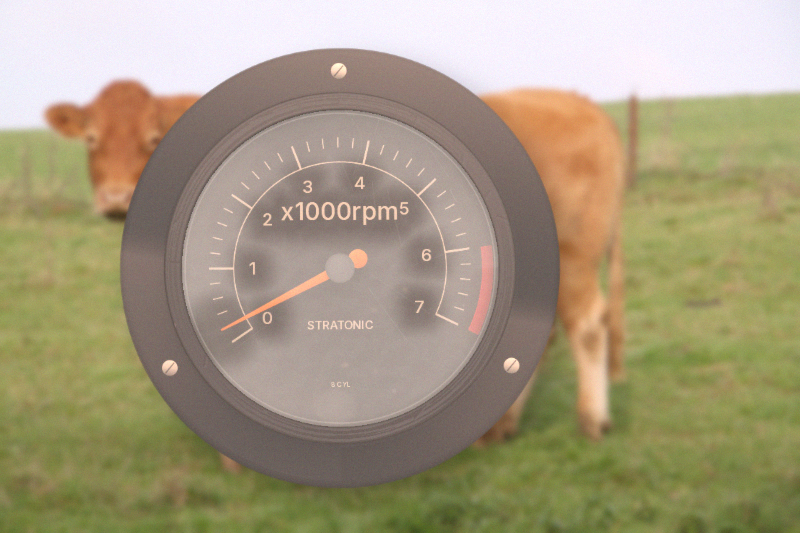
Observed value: 200 rpm
